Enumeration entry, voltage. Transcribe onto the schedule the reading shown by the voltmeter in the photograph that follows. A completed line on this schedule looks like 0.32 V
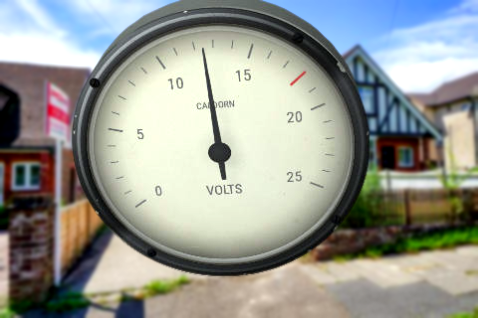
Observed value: 12.5 V
